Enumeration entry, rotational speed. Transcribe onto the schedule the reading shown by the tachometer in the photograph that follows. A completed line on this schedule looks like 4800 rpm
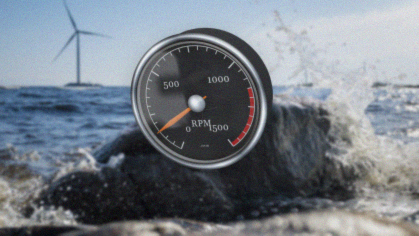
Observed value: 150 rpm
